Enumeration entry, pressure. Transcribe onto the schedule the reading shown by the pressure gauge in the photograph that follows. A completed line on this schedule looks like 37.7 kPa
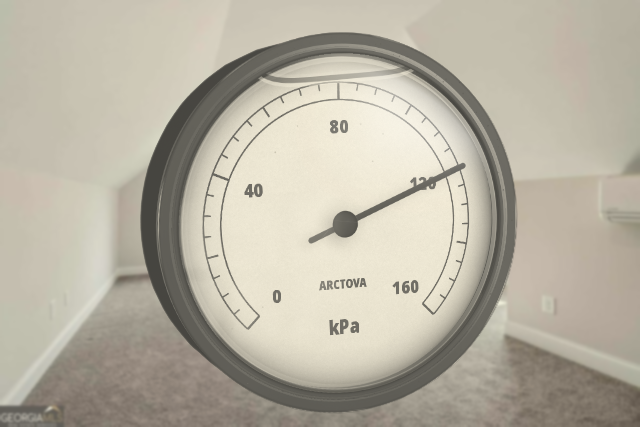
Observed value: 120 kPa
